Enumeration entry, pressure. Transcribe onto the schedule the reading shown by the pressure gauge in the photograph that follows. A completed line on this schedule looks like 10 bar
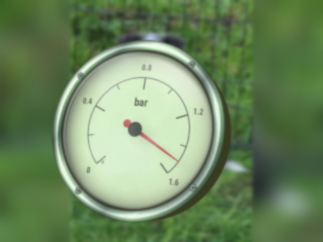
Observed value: 1.5 bar
